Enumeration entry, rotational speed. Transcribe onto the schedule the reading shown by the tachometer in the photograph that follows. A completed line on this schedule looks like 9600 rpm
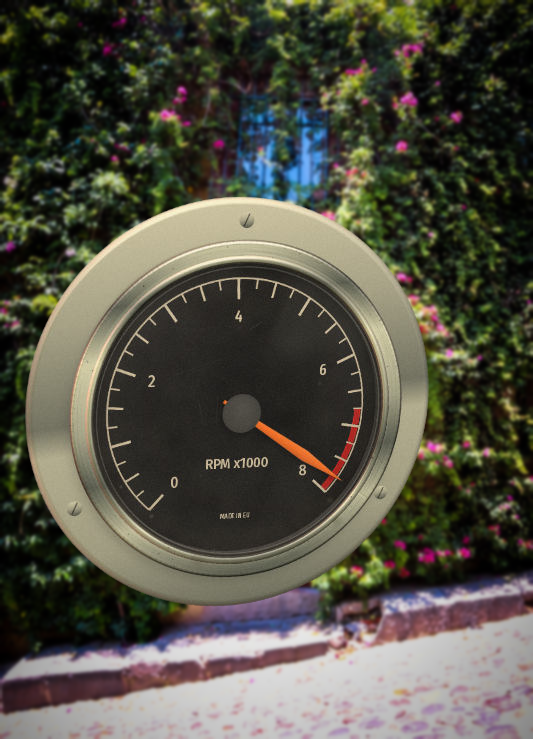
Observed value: 7750 rpm
